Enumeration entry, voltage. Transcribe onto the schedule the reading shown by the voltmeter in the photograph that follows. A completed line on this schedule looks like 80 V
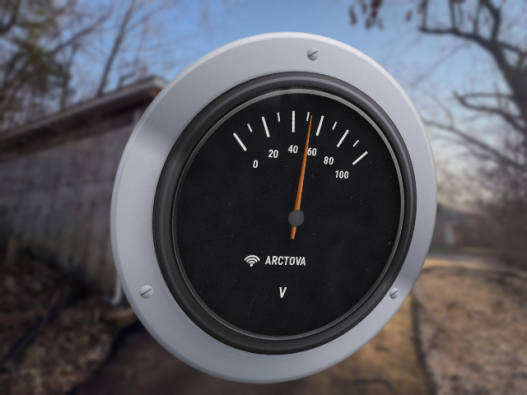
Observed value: 50 V
